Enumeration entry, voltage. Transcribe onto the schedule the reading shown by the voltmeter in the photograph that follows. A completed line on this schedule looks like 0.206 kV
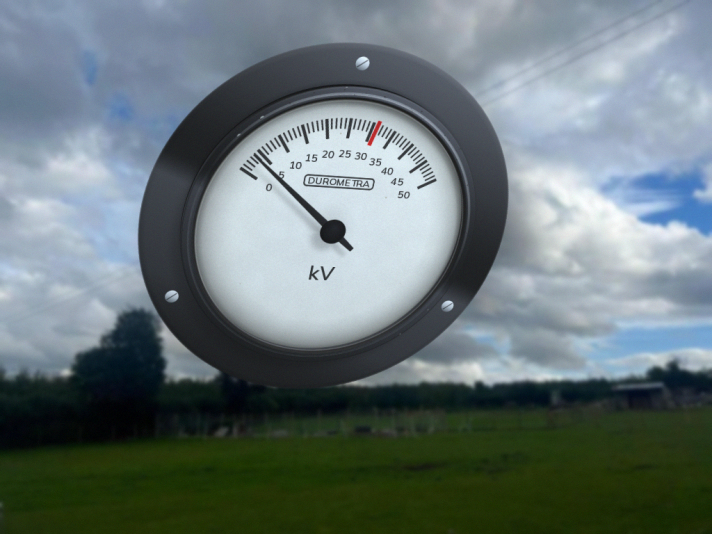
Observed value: 4 kV
